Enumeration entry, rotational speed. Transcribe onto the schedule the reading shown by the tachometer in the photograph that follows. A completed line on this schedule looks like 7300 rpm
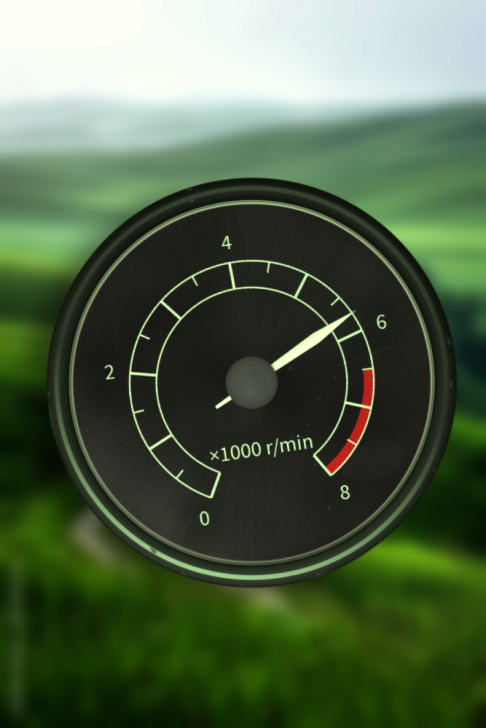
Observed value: 5750 rpm
